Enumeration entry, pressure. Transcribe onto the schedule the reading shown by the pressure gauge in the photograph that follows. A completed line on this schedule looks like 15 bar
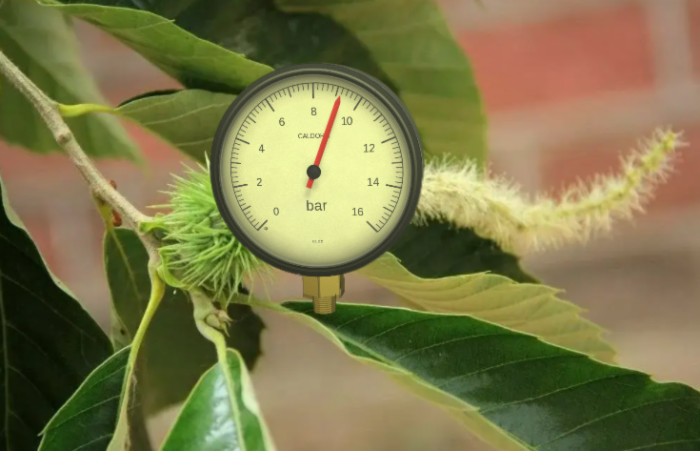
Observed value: 9.2 bar
